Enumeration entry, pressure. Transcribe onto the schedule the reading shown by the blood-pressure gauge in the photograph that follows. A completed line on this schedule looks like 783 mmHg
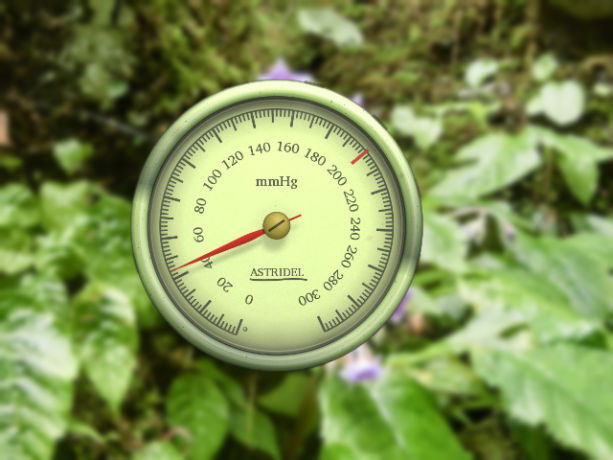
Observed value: 44 mmHg
